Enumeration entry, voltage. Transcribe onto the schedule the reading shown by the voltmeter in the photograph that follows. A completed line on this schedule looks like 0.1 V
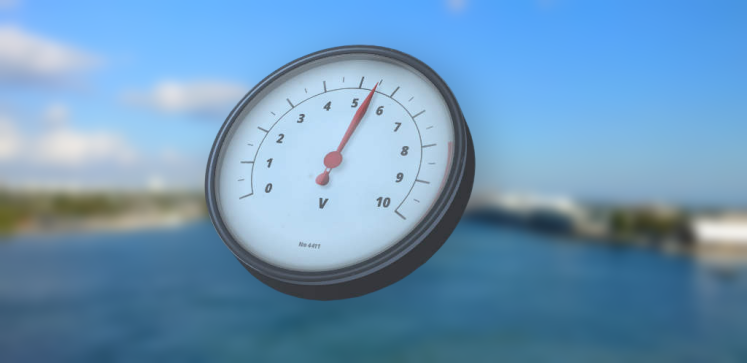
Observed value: 5.5 V
